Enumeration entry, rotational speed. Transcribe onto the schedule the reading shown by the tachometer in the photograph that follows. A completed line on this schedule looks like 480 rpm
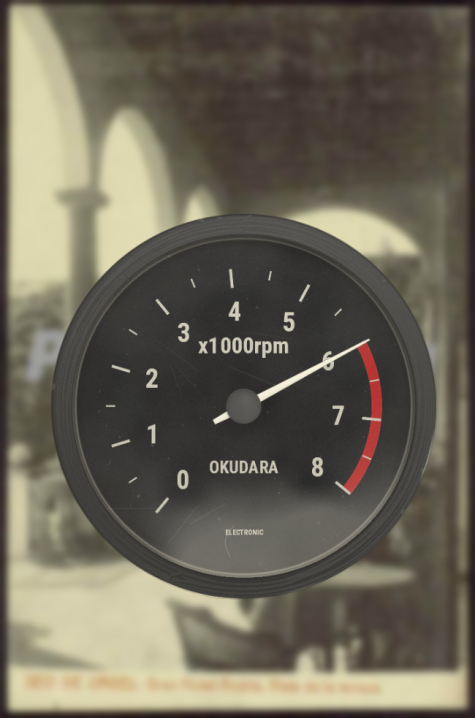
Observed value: 6000 rpm
